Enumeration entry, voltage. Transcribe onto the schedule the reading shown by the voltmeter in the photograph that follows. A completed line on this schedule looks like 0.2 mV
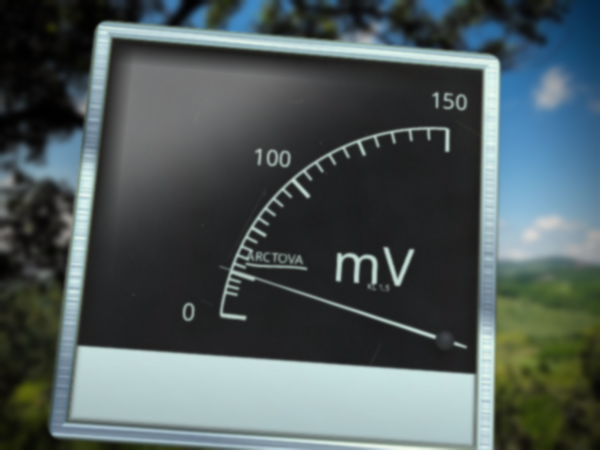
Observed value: 50 mV
